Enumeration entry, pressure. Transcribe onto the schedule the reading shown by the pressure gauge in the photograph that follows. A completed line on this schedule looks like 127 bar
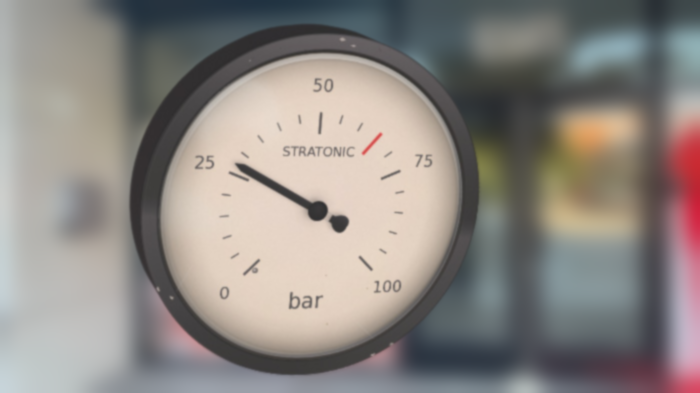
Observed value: 27.5 bar
